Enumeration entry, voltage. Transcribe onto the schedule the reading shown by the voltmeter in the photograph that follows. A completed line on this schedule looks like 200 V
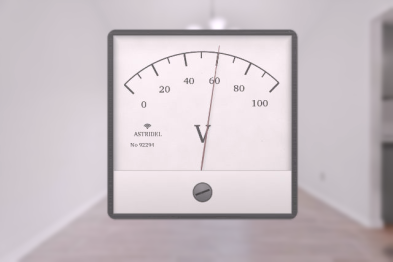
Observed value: 60 V
